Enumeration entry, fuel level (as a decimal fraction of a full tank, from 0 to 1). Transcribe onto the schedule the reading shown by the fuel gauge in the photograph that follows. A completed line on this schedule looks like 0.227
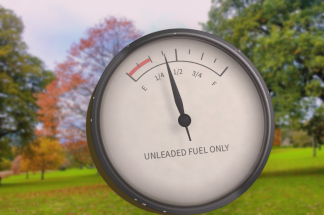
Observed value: 0.375
